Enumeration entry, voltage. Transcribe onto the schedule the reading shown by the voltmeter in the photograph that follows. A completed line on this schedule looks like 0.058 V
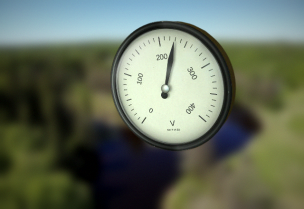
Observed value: 230 V
